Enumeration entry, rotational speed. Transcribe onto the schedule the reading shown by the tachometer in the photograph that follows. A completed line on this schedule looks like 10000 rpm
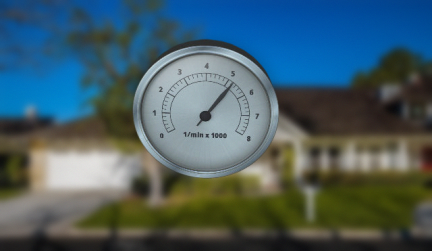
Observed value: 5200 rpm
